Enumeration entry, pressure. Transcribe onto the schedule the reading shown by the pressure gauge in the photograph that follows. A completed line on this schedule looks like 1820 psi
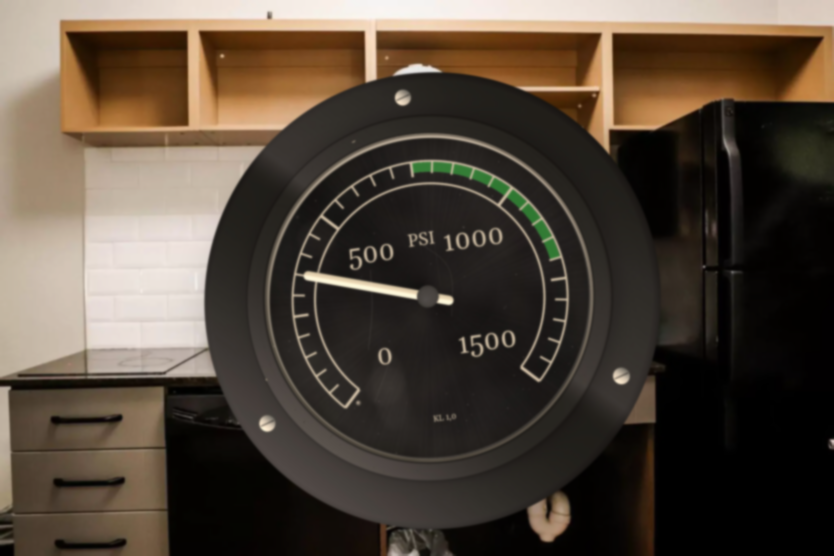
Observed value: 350 psi
